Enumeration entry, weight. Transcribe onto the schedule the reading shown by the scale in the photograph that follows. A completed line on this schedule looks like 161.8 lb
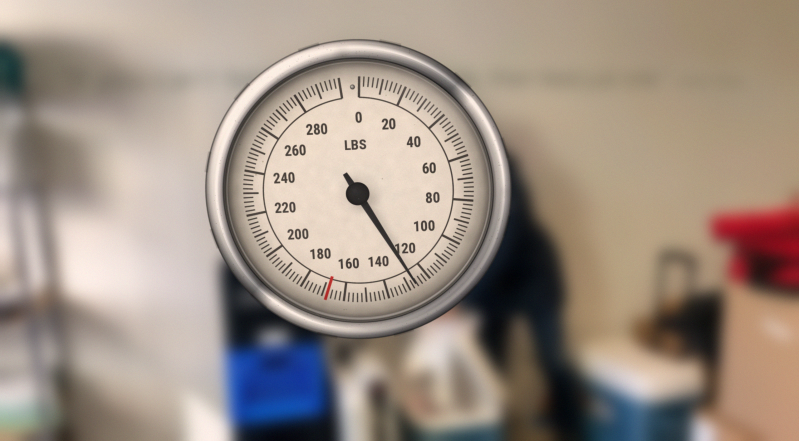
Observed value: 126 lb
